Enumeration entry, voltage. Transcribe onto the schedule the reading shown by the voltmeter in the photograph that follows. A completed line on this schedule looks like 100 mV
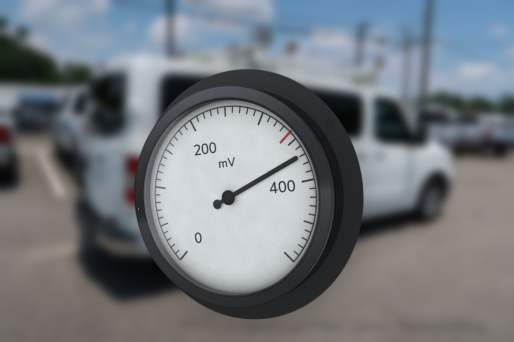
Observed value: 370 mV
